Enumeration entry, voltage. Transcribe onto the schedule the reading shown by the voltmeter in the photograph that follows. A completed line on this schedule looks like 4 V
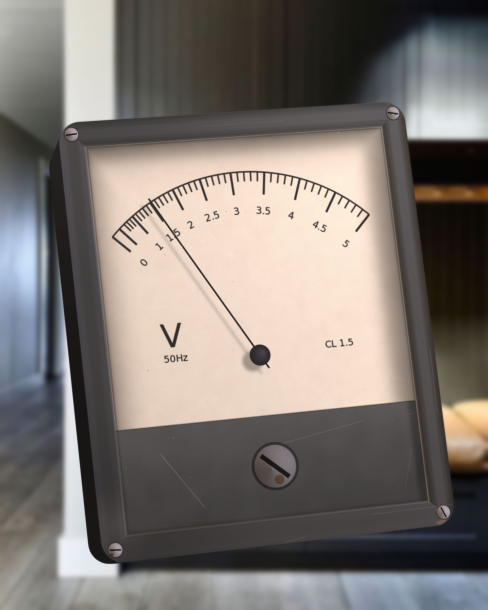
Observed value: 1.5 V
